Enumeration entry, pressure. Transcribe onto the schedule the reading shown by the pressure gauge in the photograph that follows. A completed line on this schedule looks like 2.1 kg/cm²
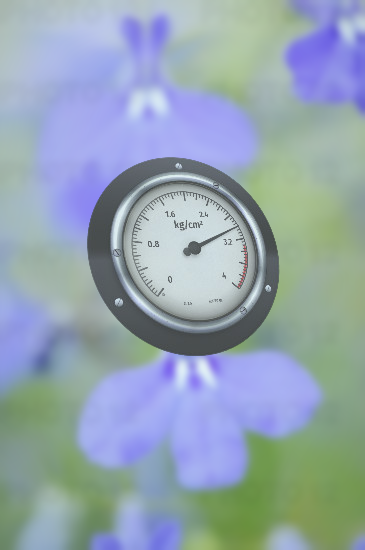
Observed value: 3 kg/cm²
